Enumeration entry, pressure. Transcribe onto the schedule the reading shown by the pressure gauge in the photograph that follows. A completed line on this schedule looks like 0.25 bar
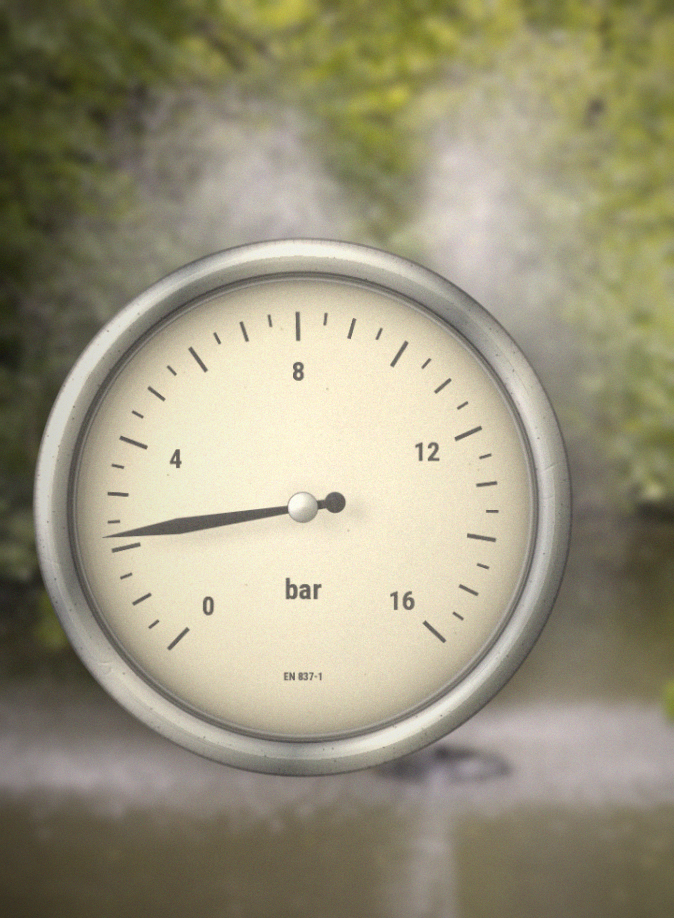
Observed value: 2.25 bar
